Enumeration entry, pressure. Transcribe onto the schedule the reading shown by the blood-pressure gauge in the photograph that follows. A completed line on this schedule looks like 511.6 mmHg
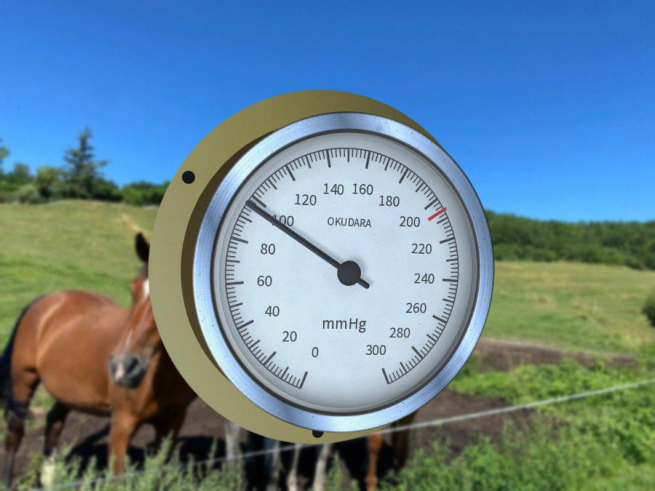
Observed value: 96 mmHg
